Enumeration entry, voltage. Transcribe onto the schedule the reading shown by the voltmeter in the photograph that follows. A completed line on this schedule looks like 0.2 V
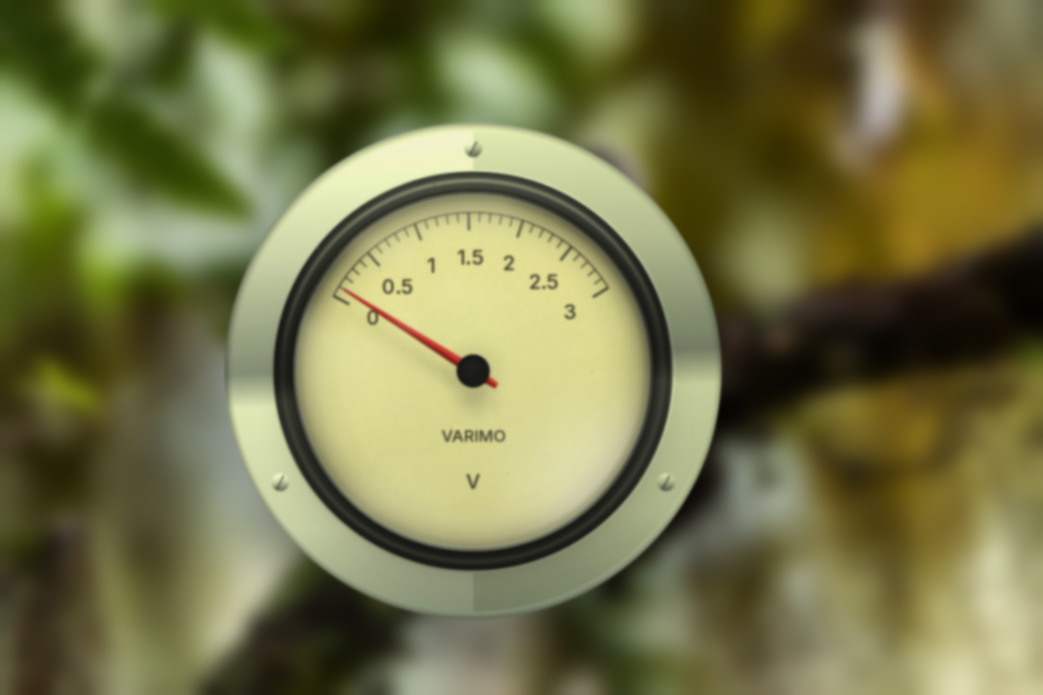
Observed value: 0.1 V
